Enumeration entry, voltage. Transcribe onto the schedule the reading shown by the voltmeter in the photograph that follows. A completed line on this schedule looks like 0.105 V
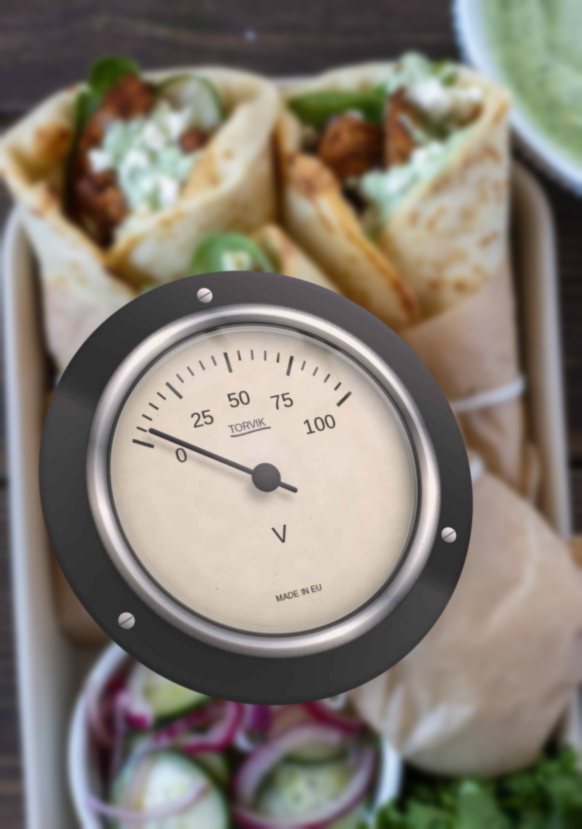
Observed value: 5 V
